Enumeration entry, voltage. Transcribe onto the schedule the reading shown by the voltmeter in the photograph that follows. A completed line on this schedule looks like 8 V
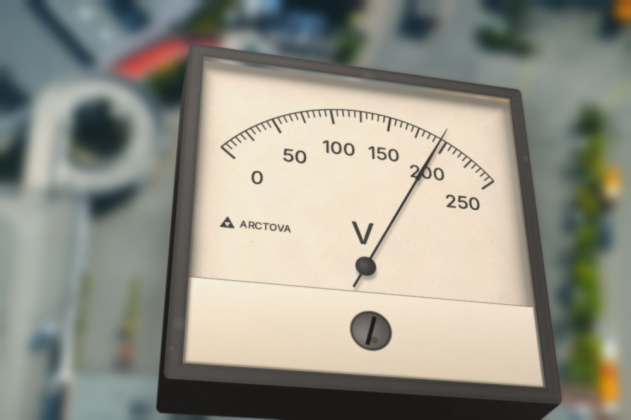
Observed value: 195 V
